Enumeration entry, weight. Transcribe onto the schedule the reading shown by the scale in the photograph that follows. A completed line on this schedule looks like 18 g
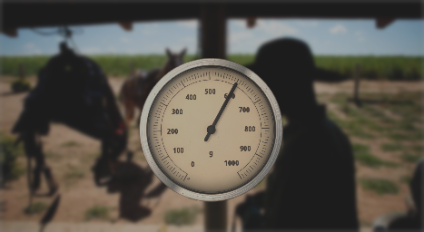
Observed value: 600 g
